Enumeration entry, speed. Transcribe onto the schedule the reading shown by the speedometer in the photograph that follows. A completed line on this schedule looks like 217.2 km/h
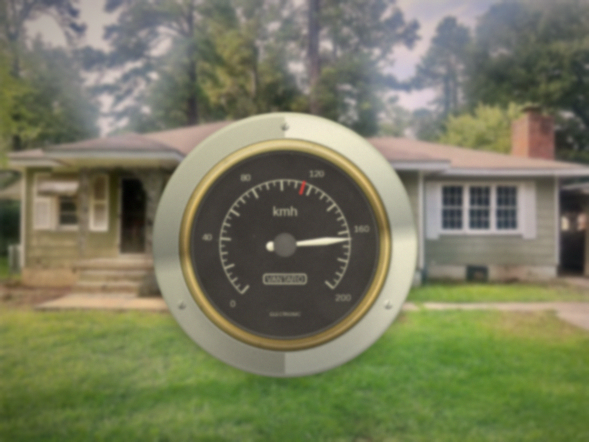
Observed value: 165 km/h
